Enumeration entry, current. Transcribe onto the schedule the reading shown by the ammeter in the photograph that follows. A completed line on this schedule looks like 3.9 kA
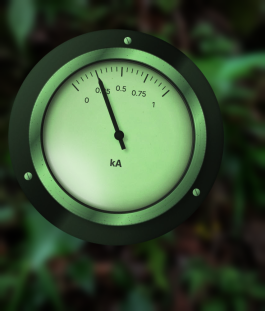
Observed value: 0.25 kA
